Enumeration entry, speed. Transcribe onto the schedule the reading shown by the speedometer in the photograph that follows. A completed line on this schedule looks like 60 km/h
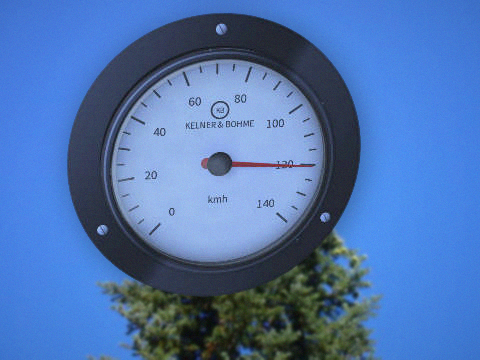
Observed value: 120 km/h
